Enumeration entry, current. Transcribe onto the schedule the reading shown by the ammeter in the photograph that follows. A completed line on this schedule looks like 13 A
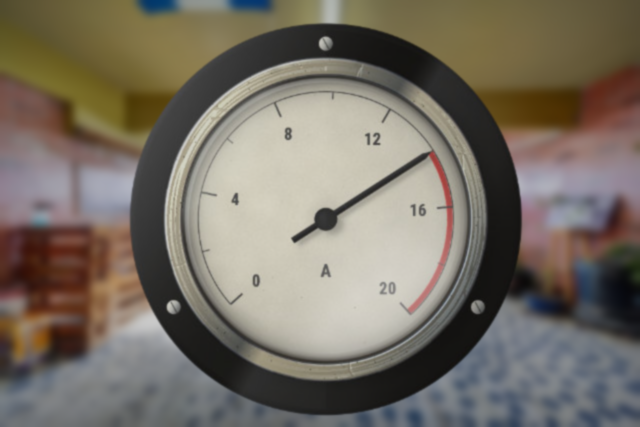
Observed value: 14 A
